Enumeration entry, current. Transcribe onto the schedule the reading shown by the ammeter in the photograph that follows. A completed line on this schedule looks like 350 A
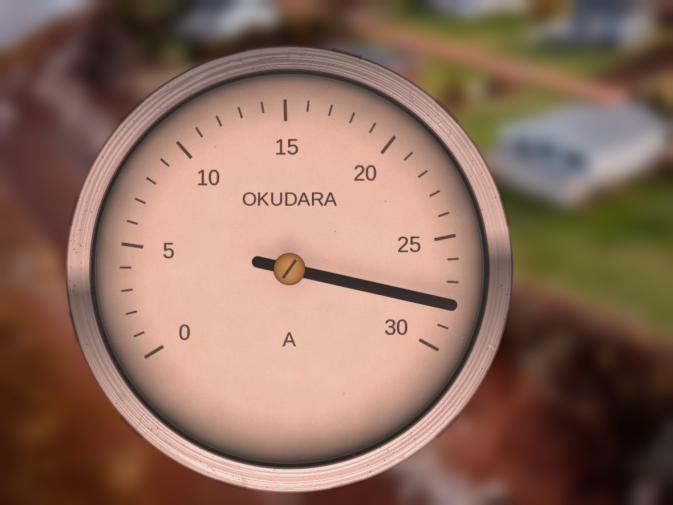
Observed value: 28 A
